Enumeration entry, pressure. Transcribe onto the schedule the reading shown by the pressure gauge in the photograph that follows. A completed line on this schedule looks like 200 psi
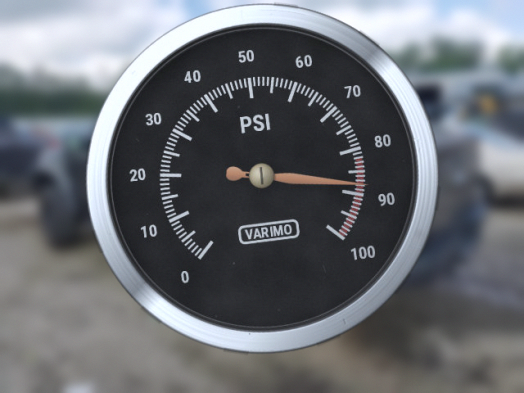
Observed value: 88 psi
